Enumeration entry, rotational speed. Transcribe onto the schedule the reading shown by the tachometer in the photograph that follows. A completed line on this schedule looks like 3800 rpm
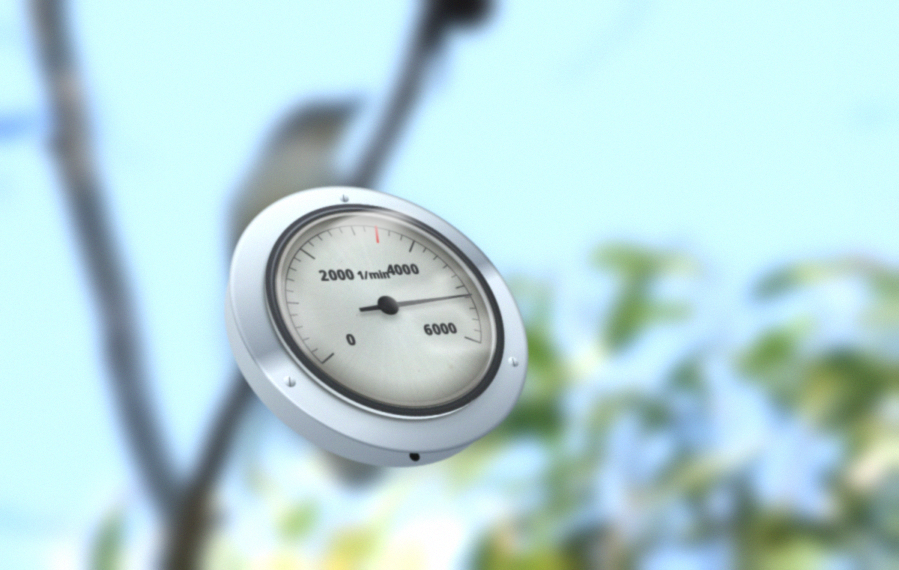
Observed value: 5200 rpm
